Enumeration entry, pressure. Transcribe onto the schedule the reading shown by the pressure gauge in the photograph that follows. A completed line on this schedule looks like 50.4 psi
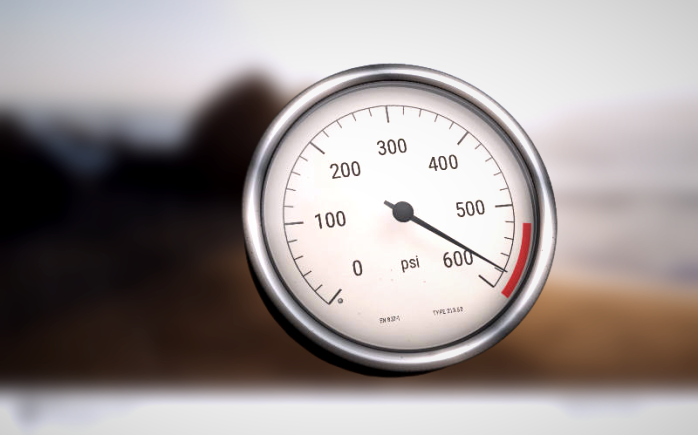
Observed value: 580 psi
